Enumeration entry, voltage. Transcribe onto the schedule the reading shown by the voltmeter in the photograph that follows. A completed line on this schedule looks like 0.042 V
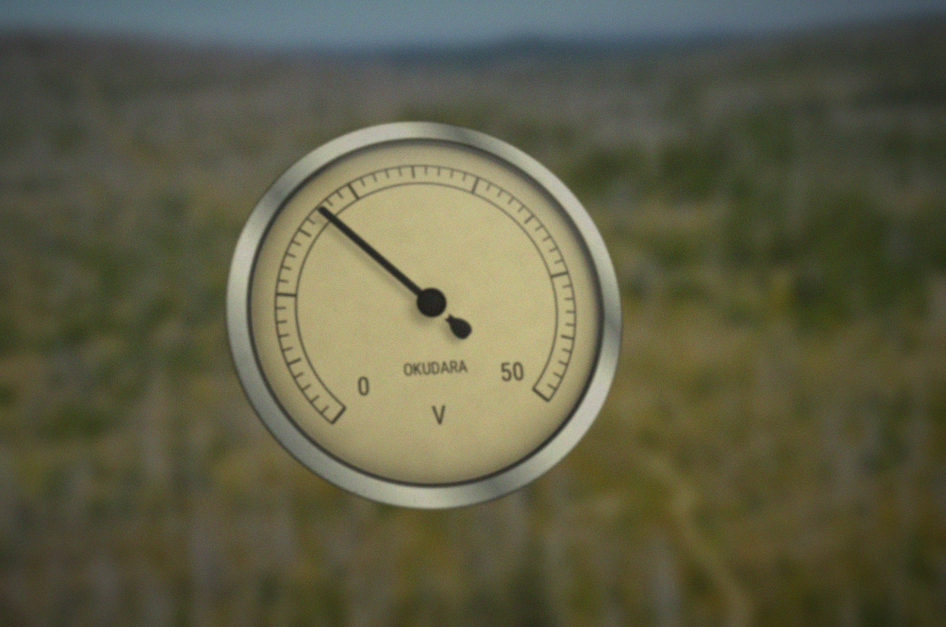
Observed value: 17 V
